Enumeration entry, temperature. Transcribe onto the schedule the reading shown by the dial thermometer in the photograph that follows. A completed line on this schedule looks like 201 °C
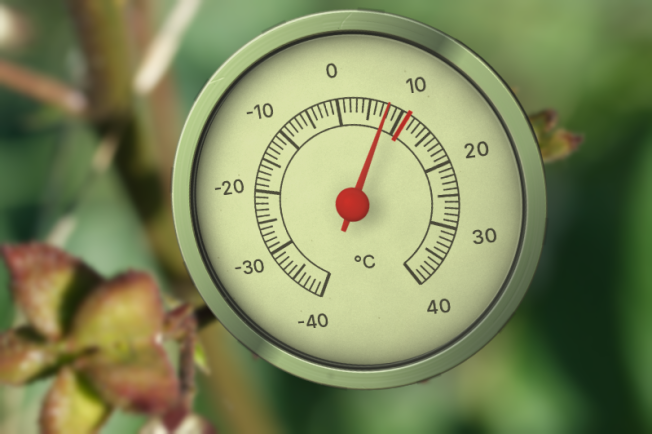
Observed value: 8 °C
